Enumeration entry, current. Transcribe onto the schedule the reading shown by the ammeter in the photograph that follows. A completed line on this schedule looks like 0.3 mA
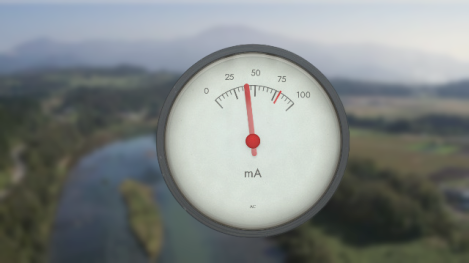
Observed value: 40 mA
